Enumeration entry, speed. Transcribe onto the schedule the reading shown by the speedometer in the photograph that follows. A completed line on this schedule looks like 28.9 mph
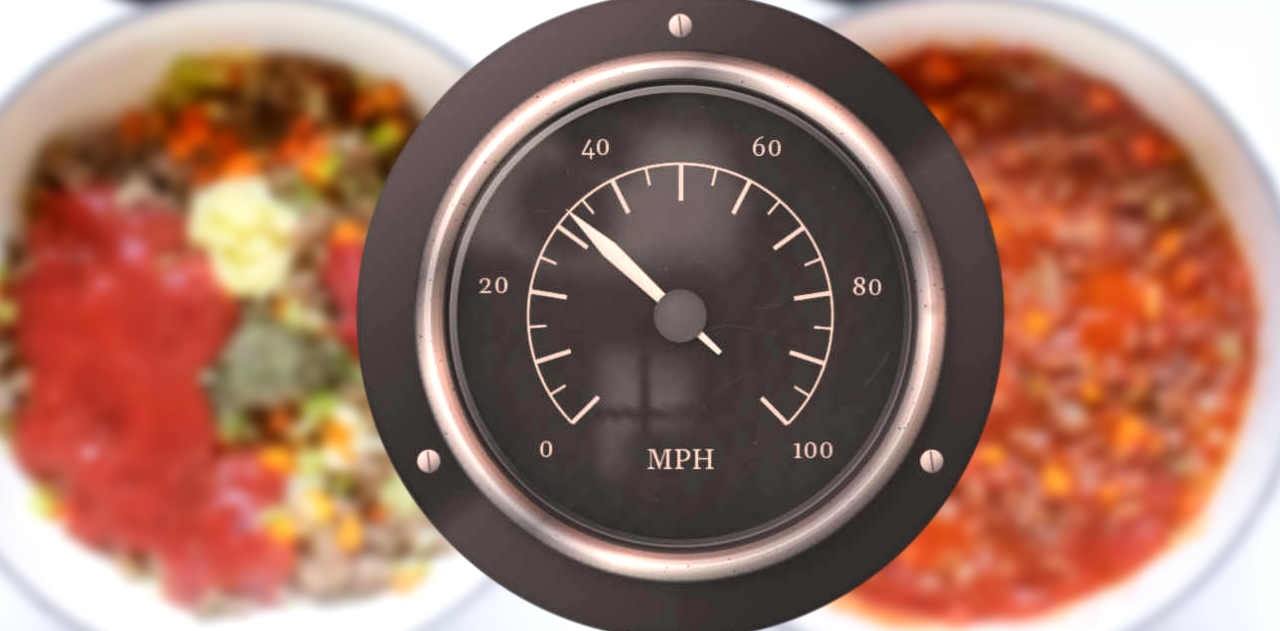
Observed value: 32.5 mph
